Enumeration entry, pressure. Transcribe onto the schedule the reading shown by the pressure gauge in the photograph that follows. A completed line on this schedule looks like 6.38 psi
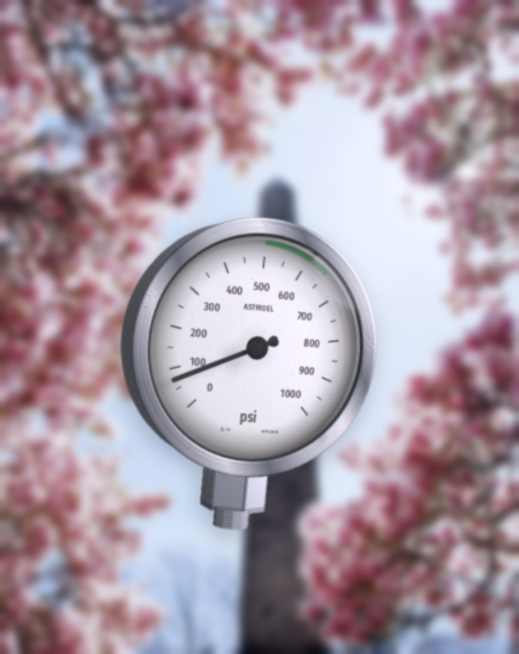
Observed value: 75 psi
